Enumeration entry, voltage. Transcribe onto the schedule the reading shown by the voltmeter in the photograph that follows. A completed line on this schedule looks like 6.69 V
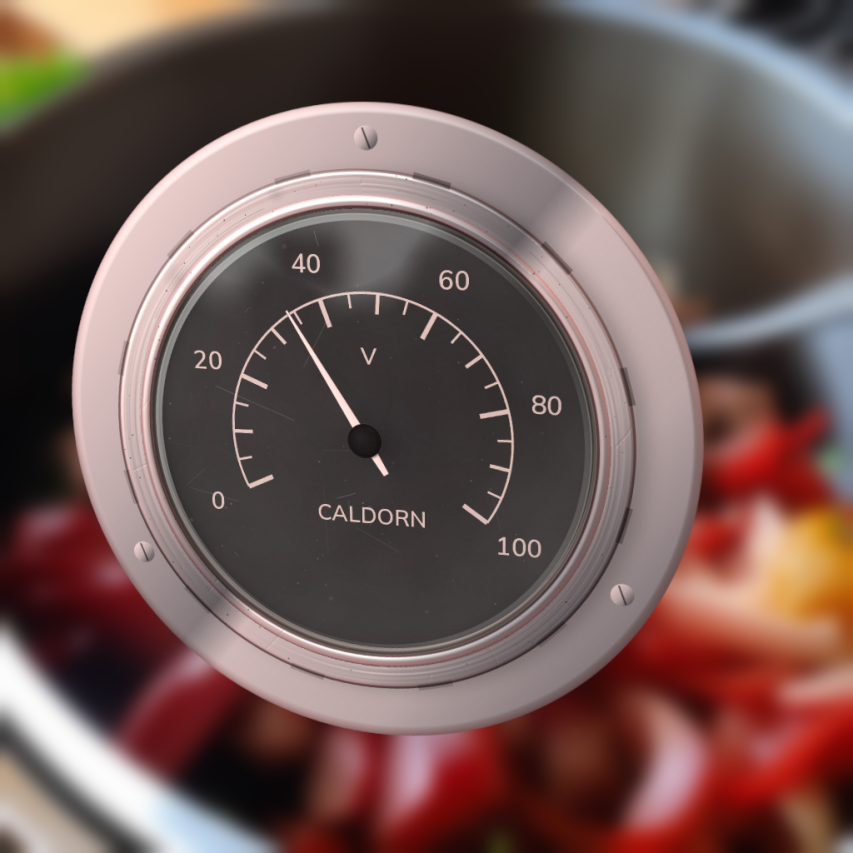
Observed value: 35 V
